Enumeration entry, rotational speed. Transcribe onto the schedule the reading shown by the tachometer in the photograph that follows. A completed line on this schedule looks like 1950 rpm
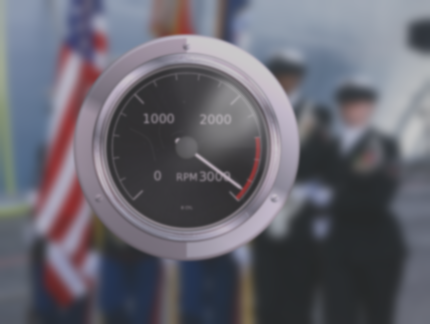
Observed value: 2900 rpm
